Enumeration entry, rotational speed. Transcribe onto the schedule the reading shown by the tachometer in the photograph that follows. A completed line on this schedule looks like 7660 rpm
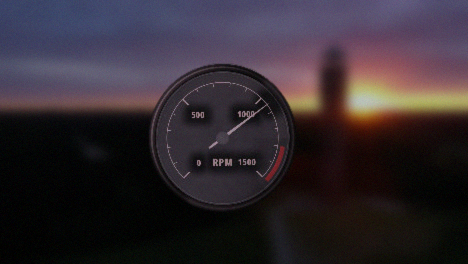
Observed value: 1050 rpm
